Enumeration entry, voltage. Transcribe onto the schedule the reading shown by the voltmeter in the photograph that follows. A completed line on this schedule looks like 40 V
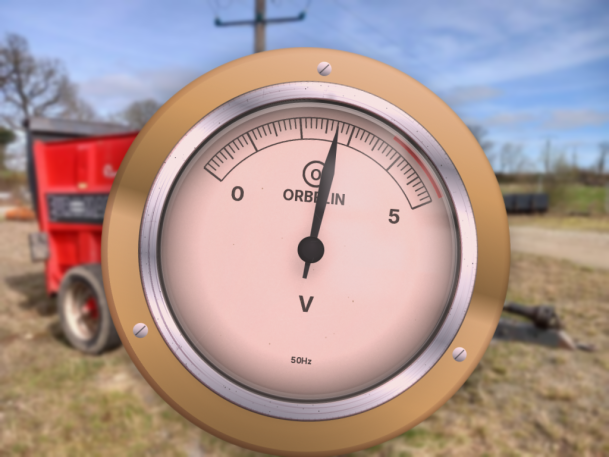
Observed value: 2.7 V
